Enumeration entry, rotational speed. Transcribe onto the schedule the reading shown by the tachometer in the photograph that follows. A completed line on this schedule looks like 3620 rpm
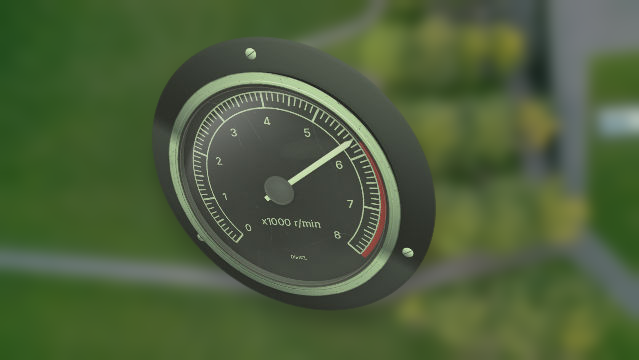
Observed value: 5700 rpm
